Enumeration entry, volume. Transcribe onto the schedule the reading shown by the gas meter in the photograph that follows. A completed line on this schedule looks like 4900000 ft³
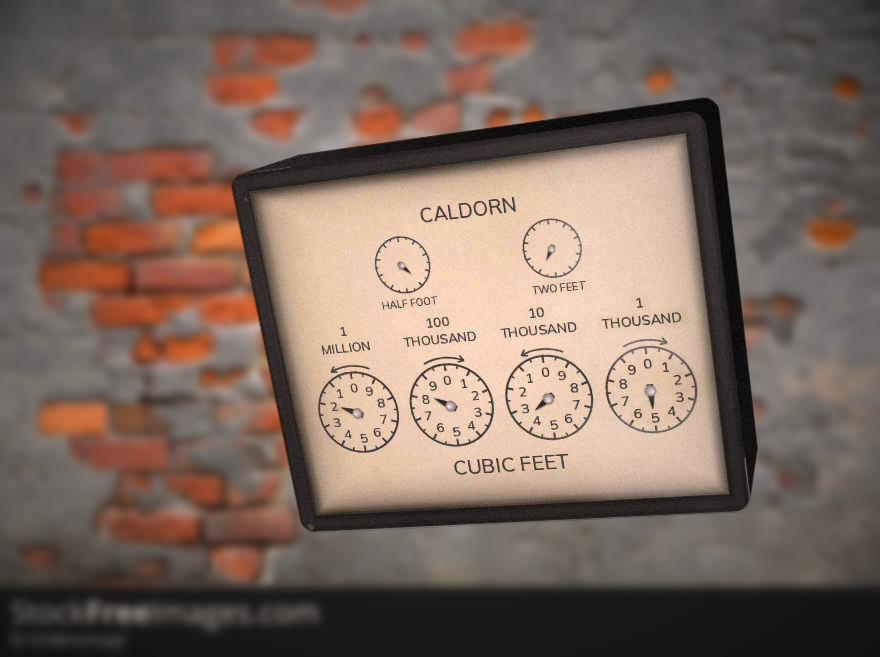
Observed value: 183500 ft³
